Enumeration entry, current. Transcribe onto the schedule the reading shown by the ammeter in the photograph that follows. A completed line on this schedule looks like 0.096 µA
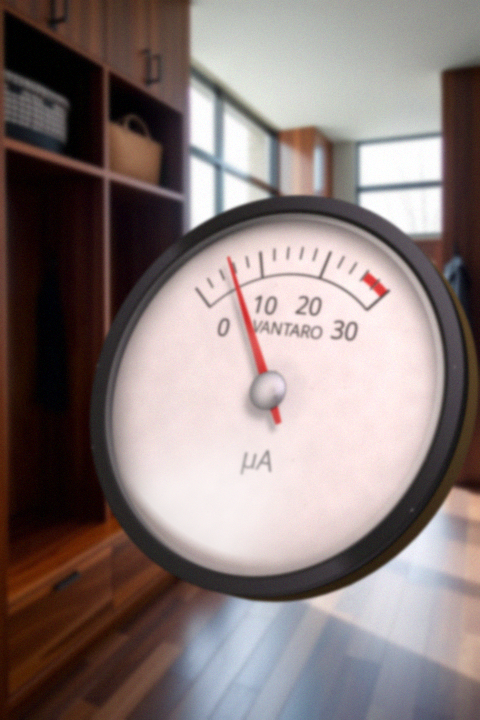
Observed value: 6 µA
